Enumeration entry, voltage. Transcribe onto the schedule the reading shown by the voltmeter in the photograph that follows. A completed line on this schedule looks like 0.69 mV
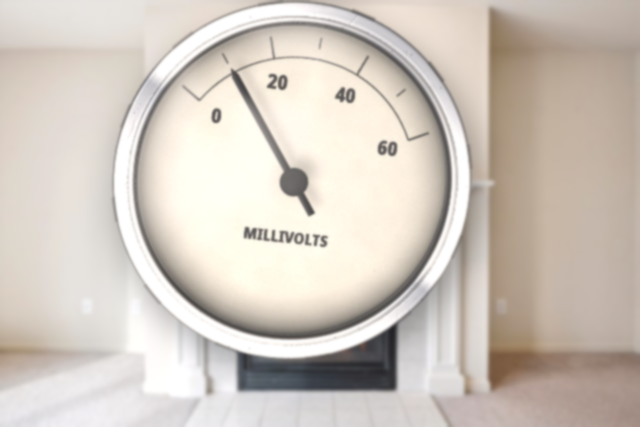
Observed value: 10 mV
